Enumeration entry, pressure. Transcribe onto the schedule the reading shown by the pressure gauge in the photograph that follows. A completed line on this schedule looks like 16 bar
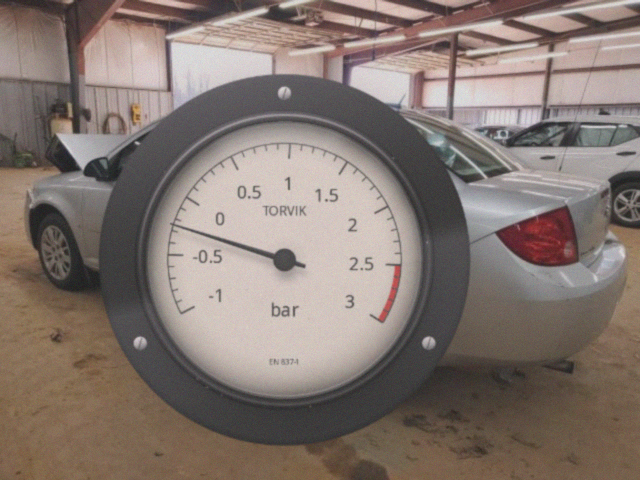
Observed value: -0.25 bar
